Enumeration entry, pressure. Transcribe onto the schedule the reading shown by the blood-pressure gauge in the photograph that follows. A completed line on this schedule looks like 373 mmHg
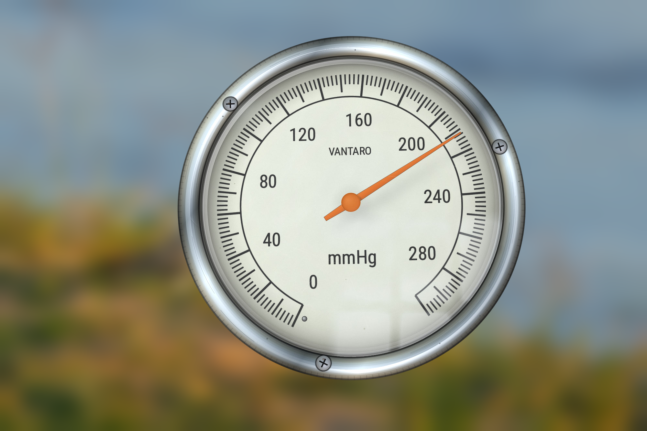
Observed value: 212 mmHg
